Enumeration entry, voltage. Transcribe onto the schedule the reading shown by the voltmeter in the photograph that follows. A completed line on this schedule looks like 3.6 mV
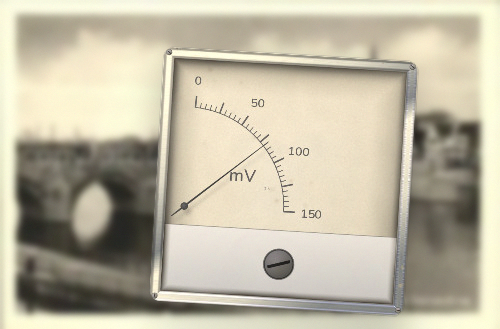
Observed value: 80 mV
